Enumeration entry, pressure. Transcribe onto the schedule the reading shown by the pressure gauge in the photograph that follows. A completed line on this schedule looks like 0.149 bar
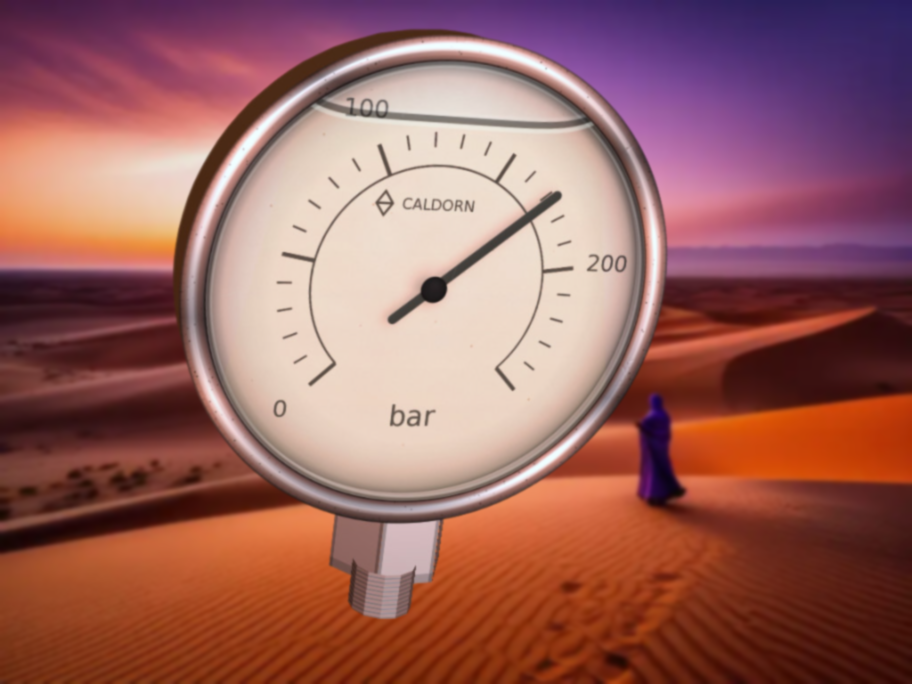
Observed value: 170 bar
